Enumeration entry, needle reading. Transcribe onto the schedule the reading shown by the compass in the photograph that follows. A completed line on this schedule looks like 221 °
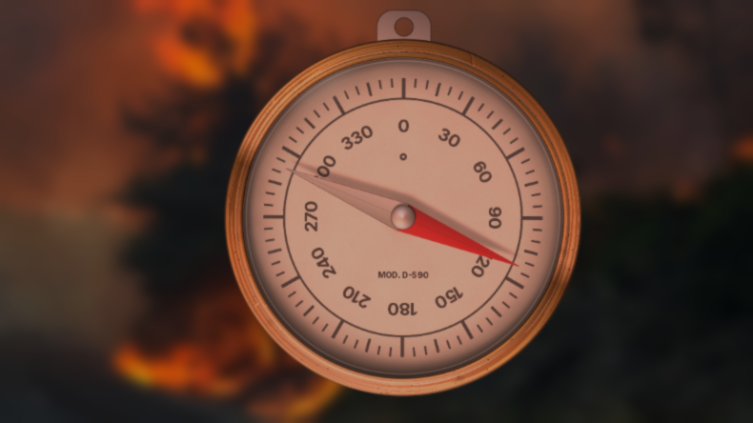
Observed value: 112.5 °
